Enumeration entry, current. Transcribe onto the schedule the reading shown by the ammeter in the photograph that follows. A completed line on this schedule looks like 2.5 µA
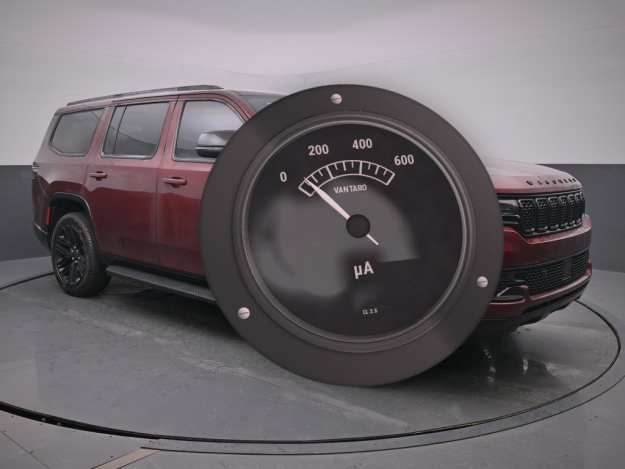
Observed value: 50 µA
